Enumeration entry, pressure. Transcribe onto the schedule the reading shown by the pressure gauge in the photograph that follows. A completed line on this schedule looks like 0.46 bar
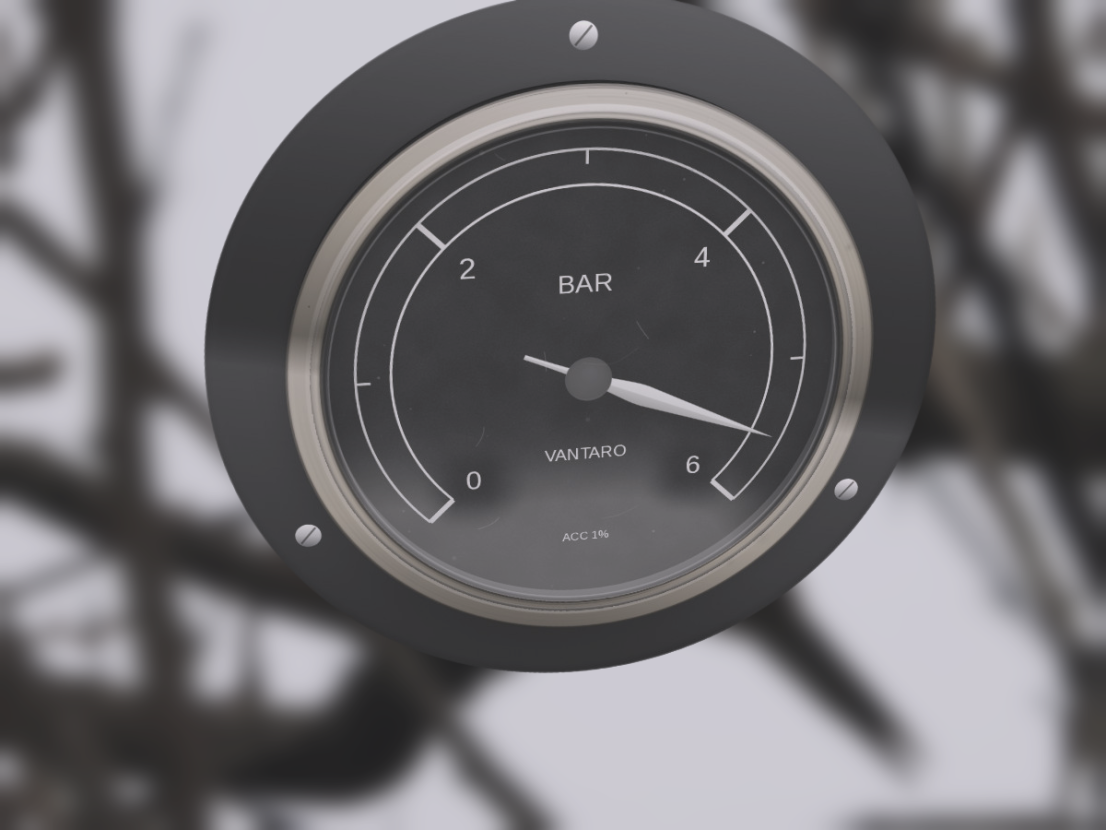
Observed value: 5.5 bar
